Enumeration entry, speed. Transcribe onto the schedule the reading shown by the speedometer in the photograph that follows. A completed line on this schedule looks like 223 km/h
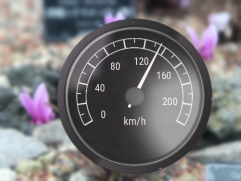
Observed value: 135 km/h
